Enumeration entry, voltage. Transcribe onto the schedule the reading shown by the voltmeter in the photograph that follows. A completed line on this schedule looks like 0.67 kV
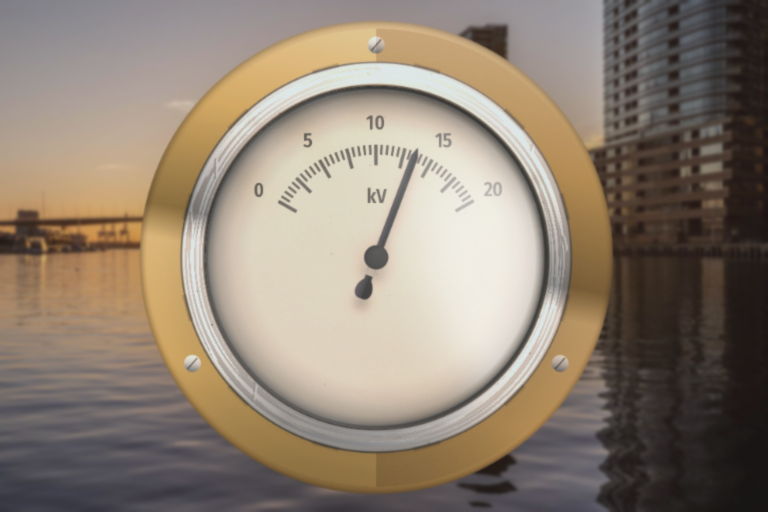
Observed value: 13.5 kV
